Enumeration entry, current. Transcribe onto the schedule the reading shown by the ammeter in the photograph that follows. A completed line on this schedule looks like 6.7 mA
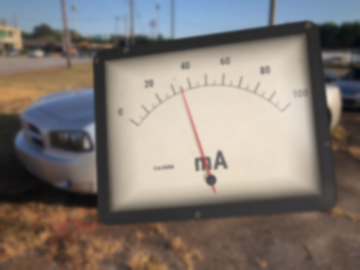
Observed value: 35 mA
